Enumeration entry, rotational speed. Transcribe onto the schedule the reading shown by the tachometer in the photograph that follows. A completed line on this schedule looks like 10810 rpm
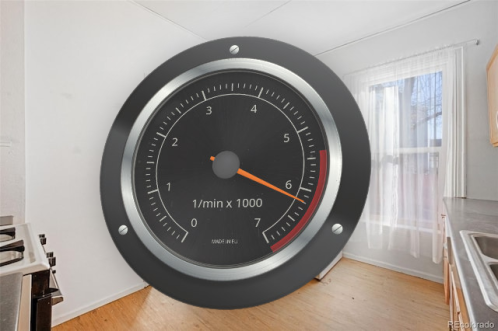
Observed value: 6200 rpm
